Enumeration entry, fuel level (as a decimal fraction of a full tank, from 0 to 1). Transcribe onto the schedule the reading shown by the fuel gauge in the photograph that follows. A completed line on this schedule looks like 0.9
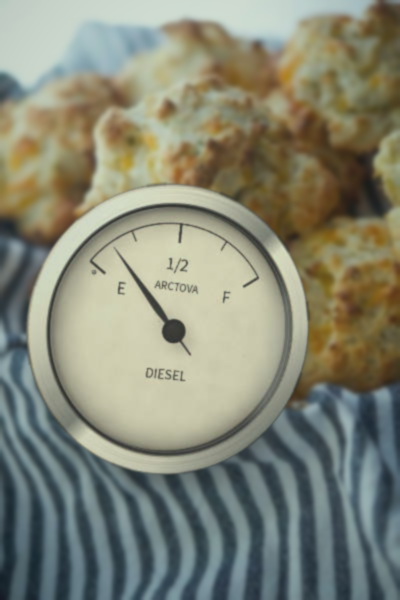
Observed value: 0.125
